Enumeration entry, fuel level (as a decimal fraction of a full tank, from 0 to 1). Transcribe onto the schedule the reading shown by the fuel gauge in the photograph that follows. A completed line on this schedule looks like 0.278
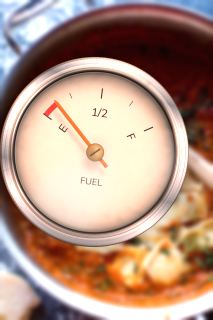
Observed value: 0.125
